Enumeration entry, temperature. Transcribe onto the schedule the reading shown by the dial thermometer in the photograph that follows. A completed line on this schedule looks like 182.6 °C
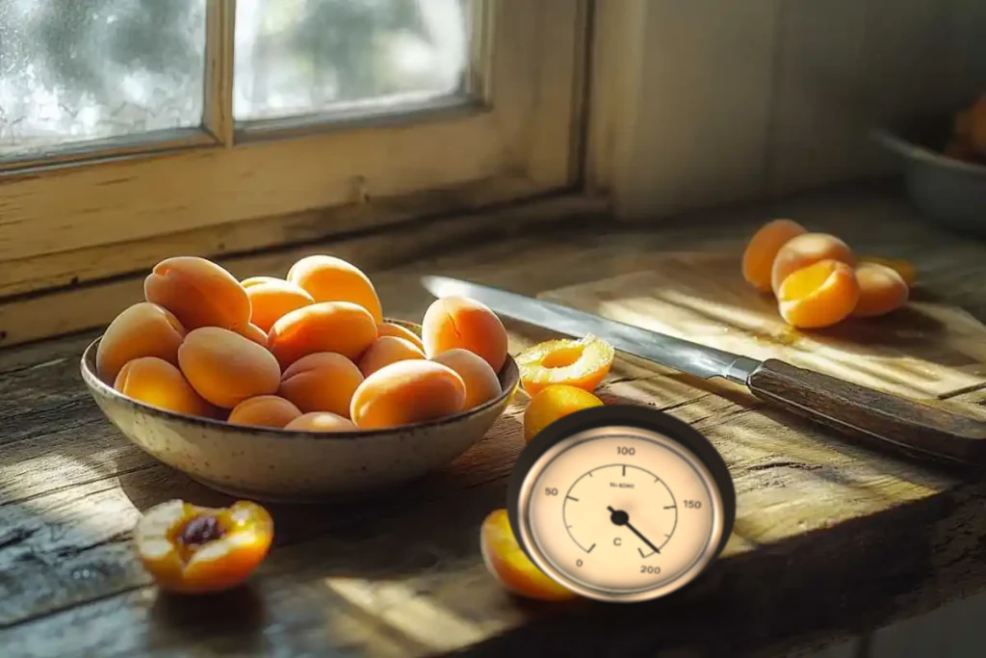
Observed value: 187.5 °C
